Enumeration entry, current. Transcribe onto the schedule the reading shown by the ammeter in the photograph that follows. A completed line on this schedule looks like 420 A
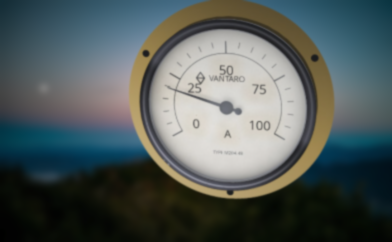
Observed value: 20 A
